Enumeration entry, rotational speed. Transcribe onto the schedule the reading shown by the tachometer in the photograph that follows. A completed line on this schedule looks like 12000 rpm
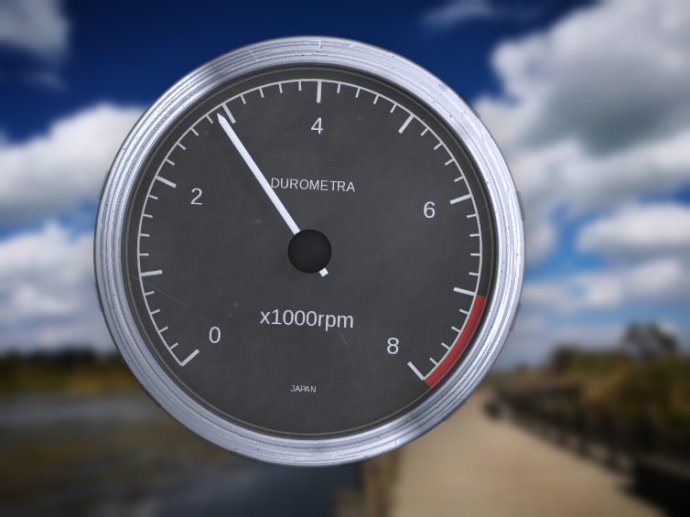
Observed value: 2900 rpm
